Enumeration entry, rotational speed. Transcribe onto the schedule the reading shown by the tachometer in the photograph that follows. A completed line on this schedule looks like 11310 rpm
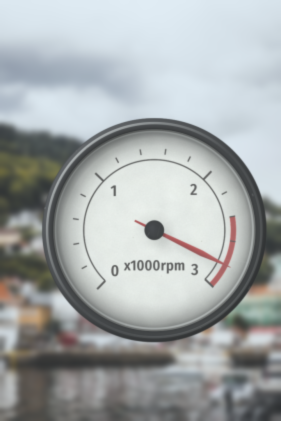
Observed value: 2800 rpm
